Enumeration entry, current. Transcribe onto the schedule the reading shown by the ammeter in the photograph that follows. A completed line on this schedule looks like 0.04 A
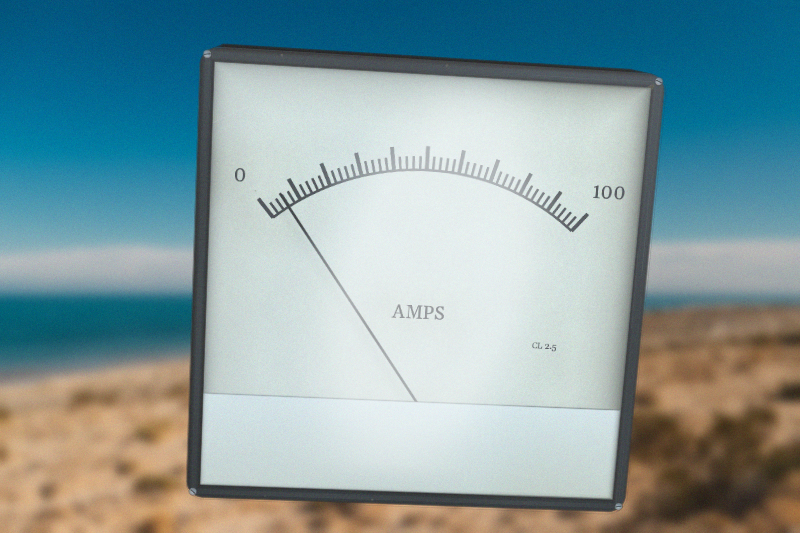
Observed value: 6 A
